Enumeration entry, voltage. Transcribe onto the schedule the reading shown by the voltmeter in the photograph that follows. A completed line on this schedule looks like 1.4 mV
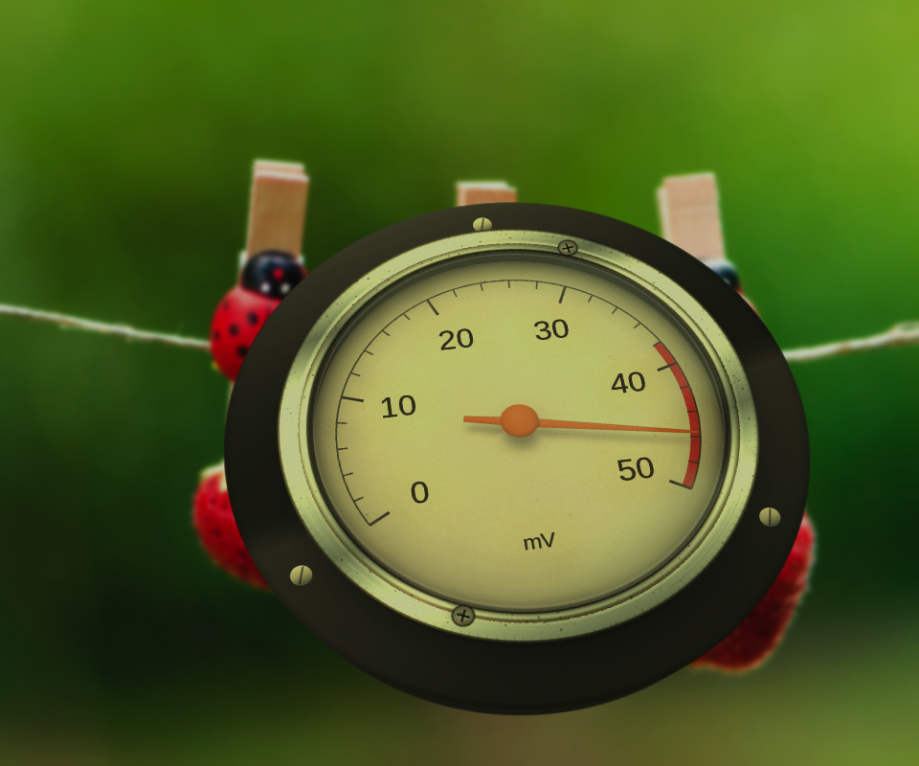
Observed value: 46 mV
